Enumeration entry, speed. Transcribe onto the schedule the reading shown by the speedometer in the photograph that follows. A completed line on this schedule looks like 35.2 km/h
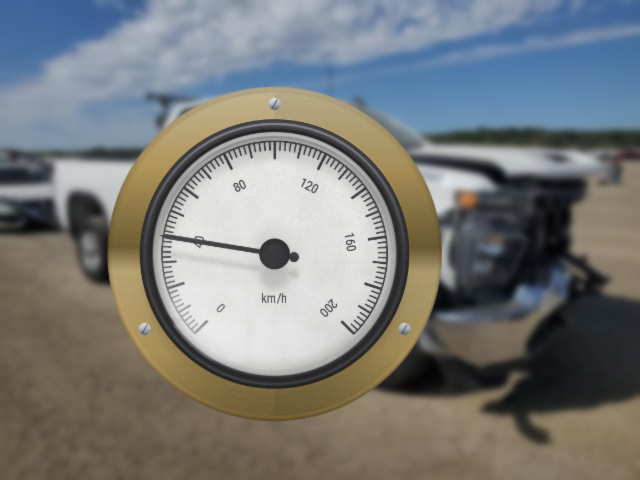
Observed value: 40 km/h
